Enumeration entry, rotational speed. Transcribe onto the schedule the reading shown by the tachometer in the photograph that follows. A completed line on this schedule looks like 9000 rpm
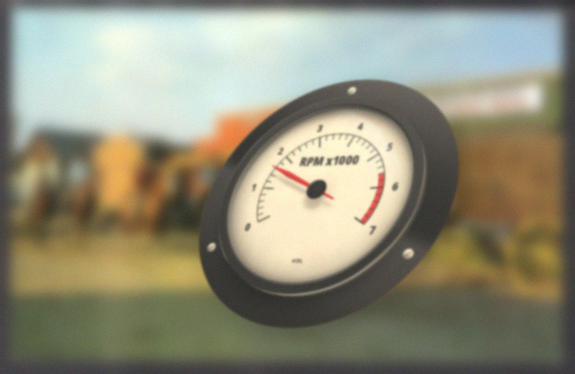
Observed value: 1600 rpm
